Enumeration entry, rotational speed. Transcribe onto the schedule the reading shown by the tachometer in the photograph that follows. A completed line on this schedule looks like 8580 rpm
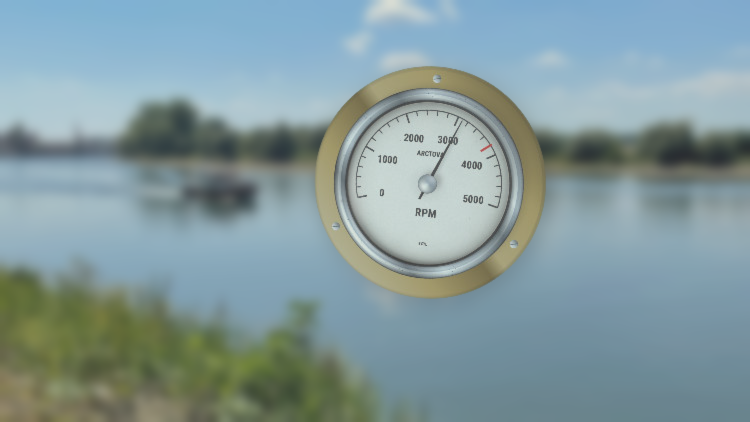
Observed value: 3100 rpm
